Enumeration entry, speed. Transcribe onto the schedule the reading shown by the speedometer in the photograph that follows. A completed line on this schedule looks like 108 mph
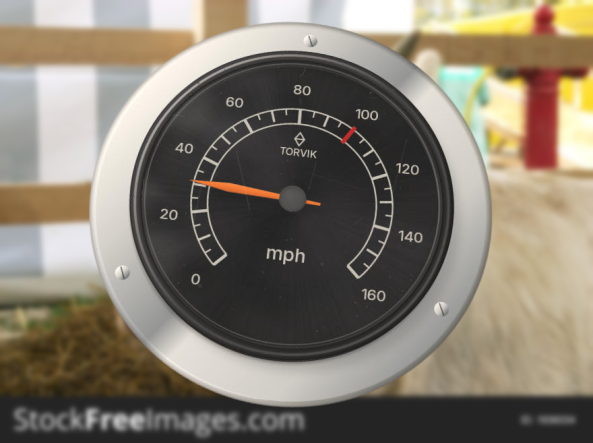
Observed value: 30 mph
